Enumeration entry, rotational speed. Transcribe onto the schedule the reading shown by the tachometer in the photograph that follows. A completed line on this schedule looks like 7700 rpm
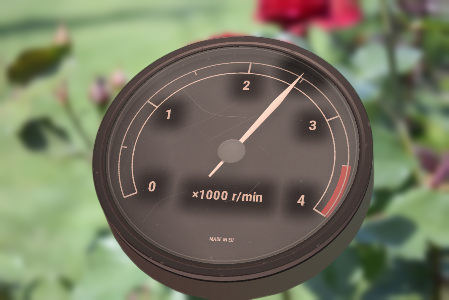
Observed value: 2500 rpm
